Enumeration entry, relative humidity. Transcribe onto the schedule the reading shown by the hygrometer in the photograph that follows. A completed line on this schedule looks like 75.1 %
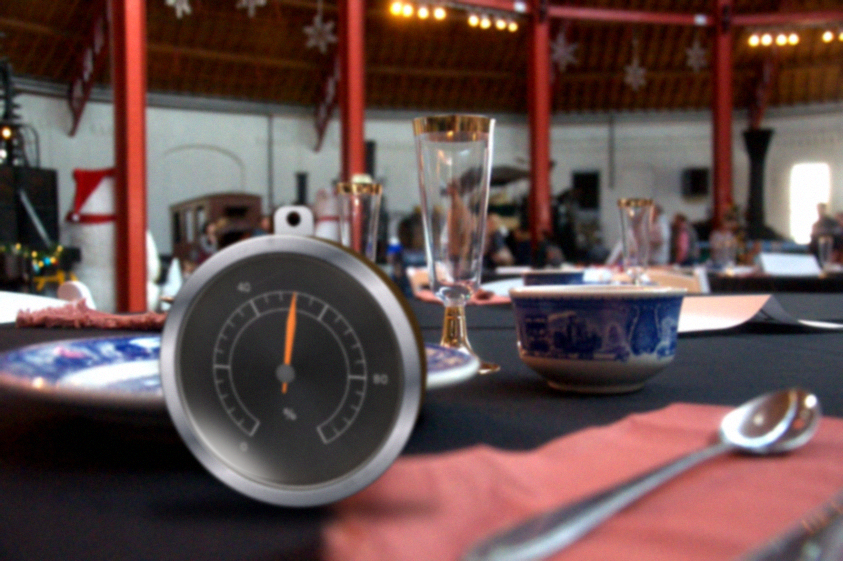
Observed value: 52 %
